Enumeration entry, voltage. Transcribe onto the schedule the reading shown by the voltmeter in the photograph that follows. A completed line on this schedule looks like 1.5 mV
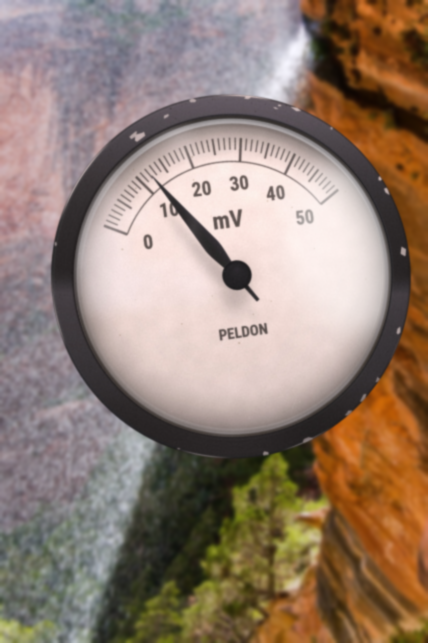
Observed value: 12 mV
